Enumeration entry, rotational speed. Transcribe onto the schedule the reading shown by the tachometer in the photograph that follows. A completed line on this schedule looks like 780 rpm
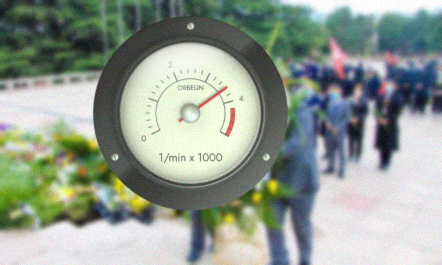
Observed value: 3600 rpm
